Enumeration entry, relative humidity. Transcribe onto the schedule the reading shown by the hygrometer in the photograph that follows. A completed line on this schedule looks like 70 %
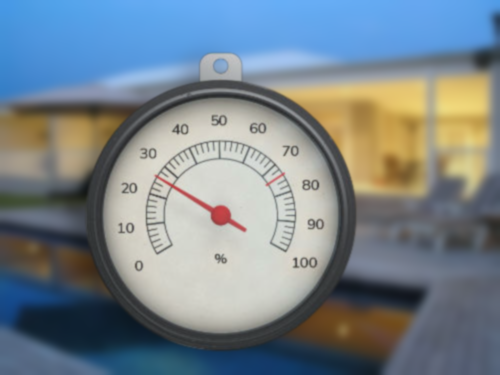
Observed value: 26 %
